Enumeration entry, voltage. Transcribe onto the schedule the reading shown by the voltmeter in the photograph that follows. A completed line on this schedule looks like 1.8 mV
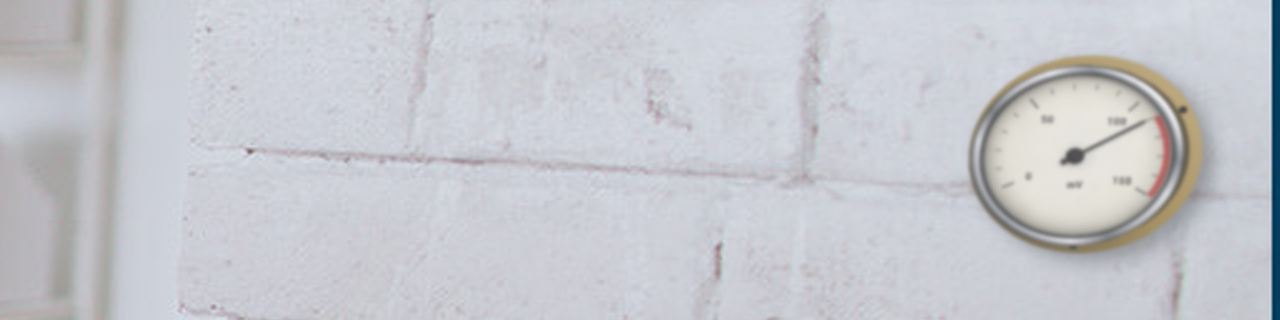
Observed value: 110 mV
